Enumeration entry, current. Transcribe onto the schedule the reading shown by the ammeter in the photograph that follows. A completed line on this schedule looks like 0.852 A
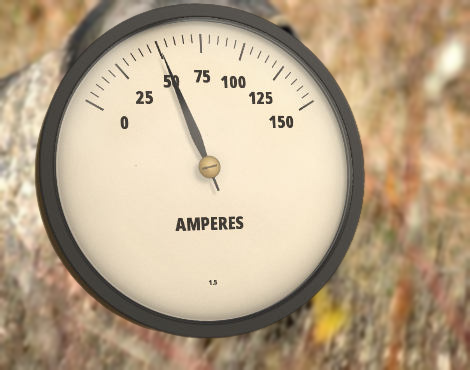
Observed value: 50 A
